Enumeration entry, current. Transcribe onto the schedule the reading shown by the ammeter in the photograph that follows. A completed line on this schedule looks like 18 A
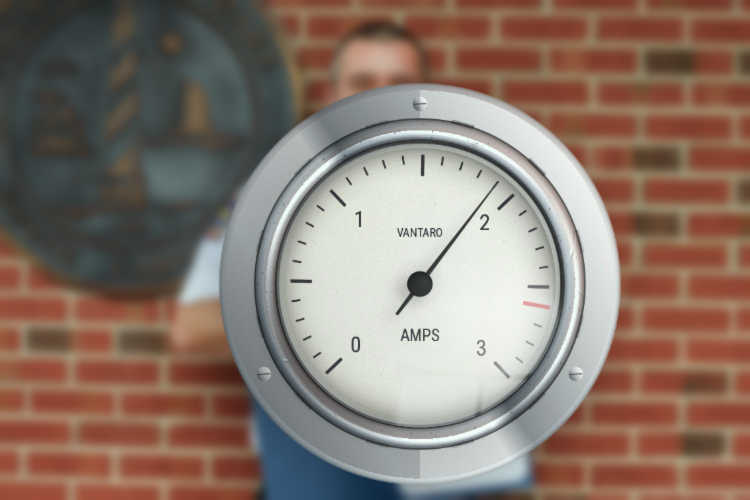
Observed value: 1.9 A
